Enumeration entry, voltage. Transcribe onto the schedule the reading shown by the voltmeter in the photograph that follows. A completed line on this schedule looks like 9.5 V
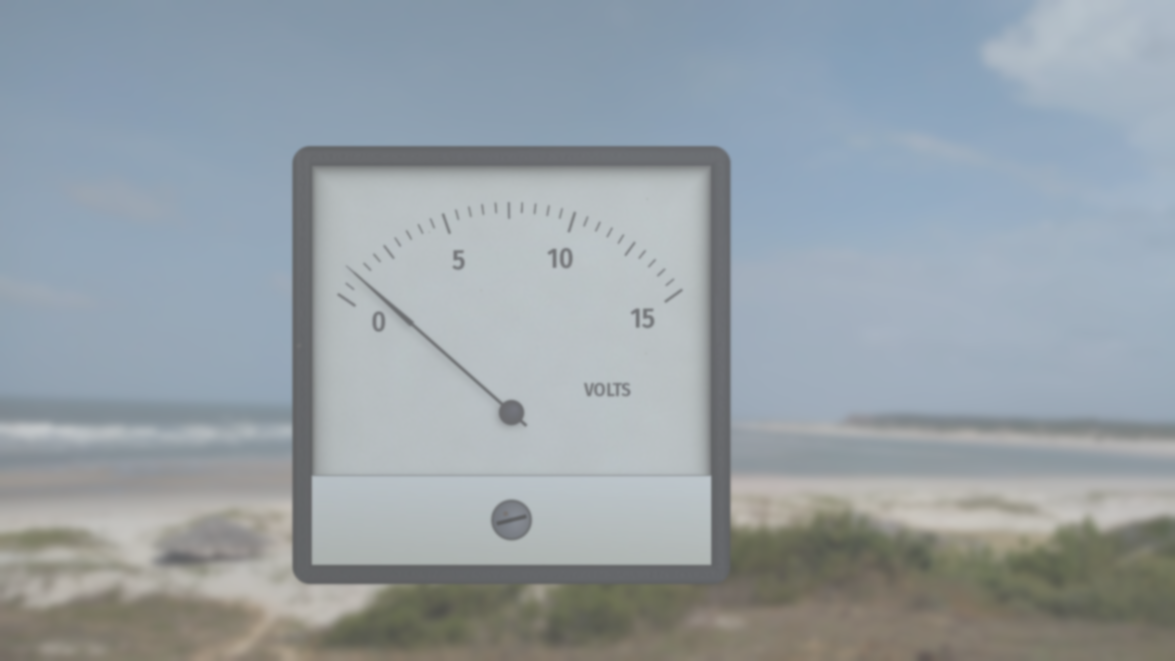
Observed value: 1 V
